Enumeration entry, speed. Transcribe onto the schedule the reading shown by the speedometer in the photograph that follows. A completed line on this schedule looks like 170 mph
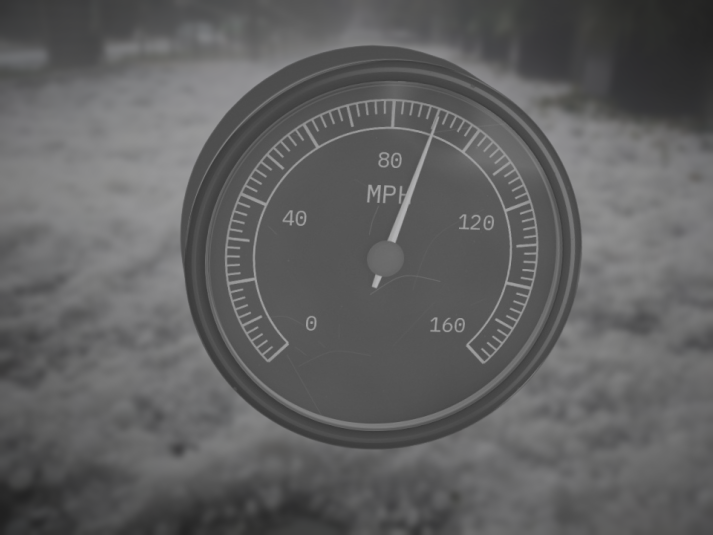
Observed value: 90 mph
